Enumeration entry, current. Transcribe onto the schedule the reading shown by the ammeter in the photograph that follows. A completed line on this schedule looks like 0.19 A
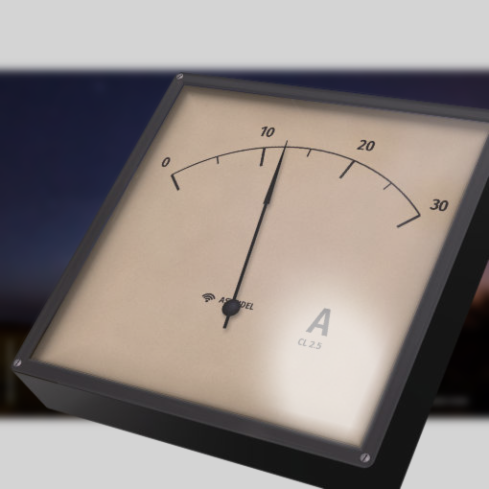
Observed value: 12.5 A
